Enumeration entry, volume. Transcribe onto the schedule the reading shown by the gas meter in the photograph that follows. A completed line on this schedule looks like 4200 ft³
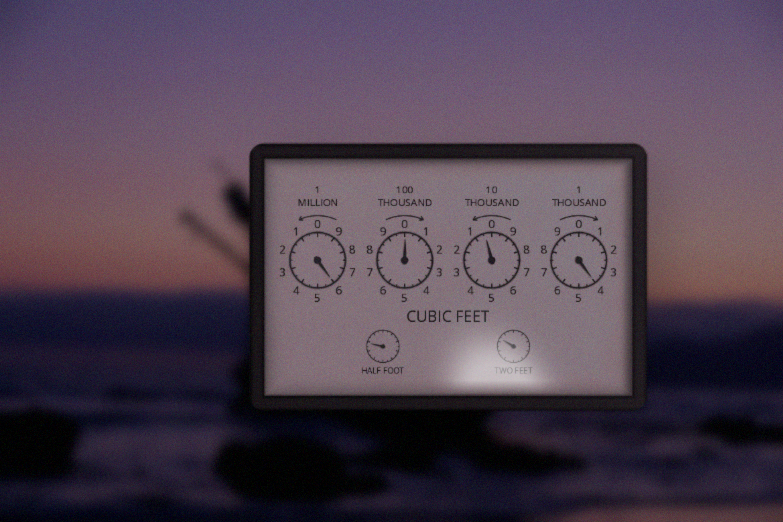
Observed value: 600400 ft³
